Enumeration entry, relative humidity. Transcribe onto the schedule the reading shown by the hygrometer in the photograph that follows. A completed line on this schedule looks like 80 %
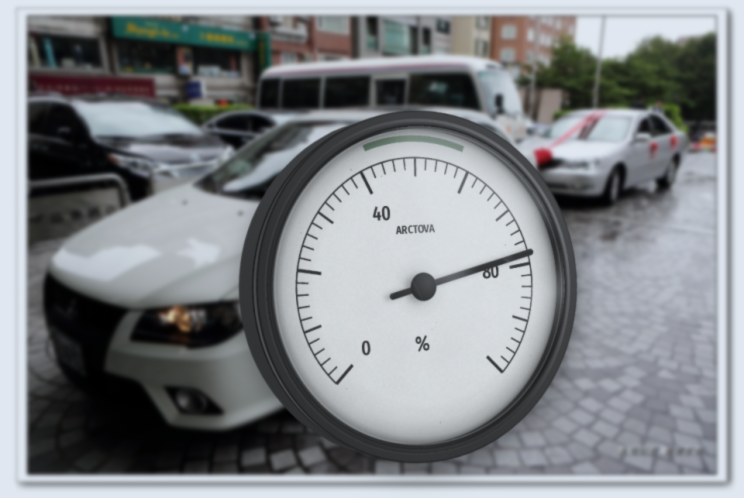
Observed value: 78 %
